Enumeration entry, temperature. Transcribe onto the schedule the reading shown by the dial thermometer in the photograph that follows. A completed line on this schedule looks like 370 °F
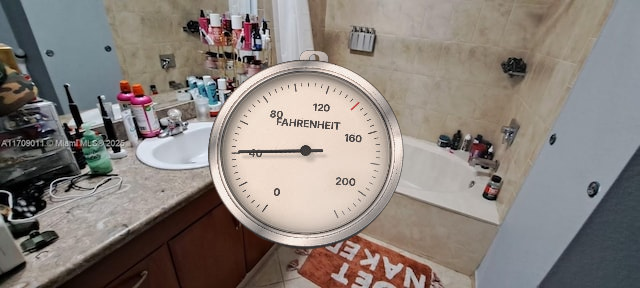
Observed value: 40 °F
